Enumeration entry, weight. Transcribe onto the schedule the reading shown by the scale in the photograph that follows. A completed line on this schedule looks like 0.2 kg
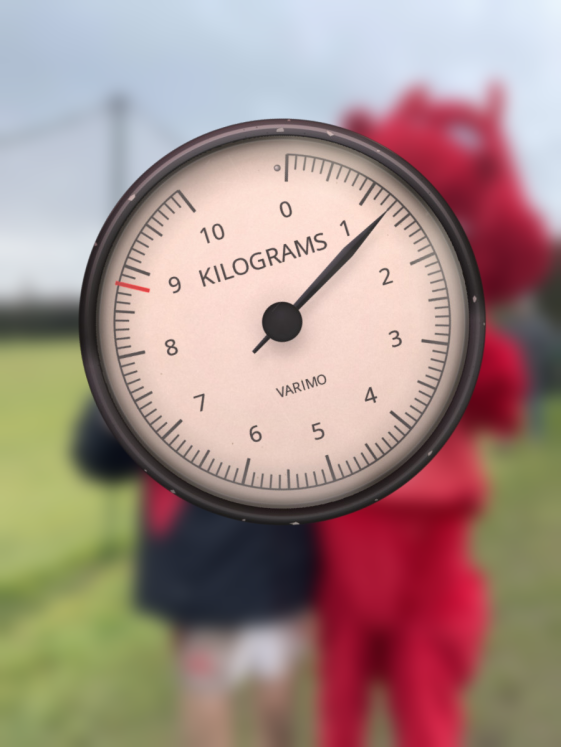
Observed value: 1.3 kg
